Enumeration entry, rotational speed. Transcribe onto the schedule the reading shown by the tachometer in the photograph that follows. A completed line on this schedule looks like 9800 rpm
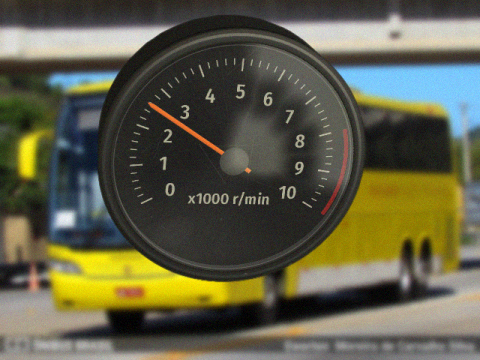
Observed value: 2600 rpm
